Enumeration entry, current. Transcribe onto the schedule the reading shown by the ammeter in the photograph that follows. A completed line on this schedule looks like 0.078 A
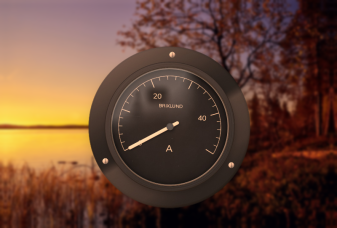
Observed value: 0 A
